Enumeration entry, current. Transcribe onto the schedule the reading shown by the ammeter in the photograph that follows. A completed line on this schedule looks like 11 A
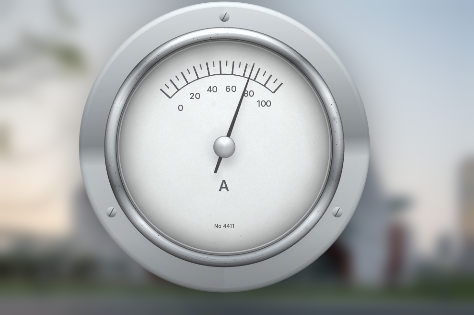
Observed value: 75 A
